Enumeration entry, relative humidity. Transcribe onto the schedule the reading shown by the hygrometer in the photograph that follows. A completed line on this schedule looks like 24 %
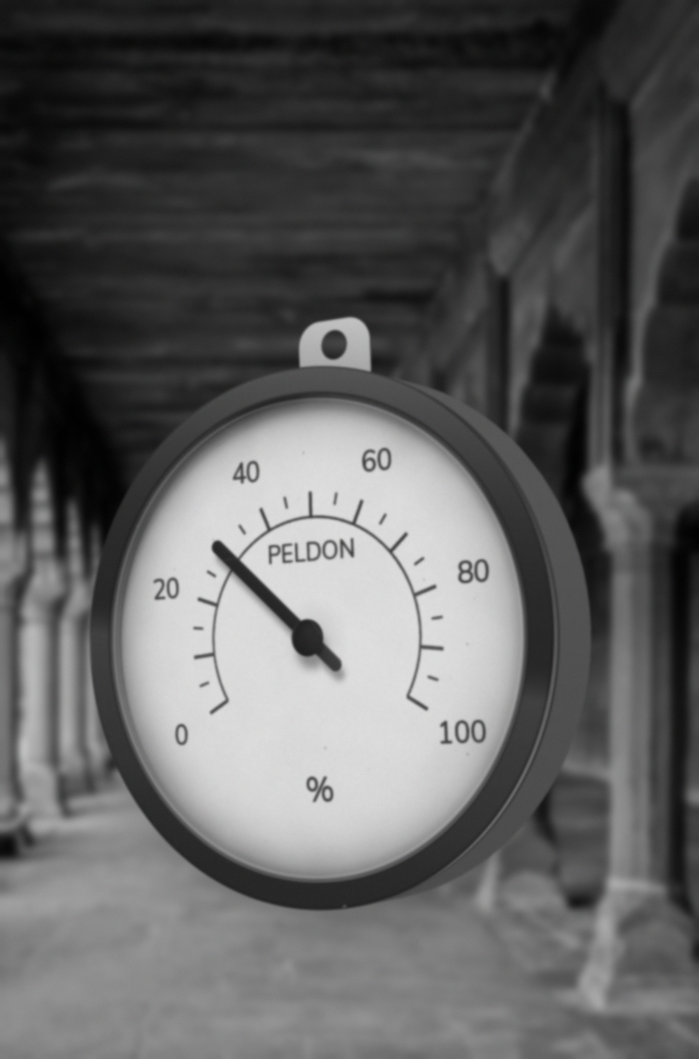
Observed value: 30 %
